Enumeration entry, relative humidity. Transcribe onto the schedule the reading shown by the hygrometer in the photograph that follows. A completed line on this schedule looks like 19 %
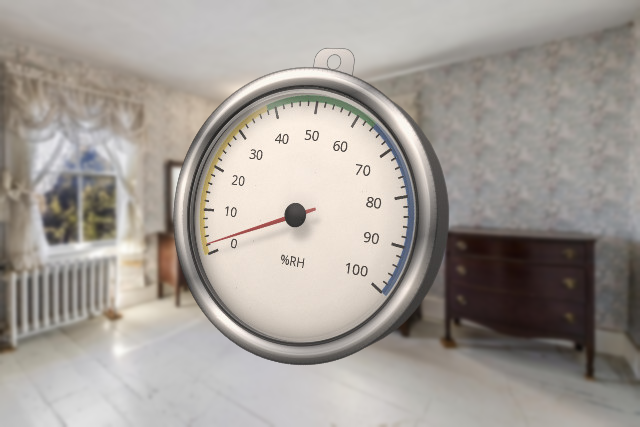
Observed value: 2 %
